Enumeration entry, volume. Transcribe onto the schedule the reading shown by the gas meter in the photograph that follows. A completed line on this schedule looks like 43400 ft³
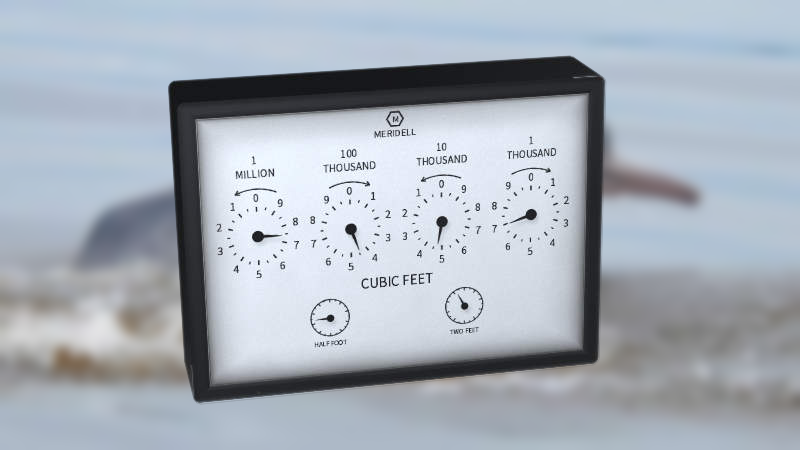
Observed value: 744700 ft³
